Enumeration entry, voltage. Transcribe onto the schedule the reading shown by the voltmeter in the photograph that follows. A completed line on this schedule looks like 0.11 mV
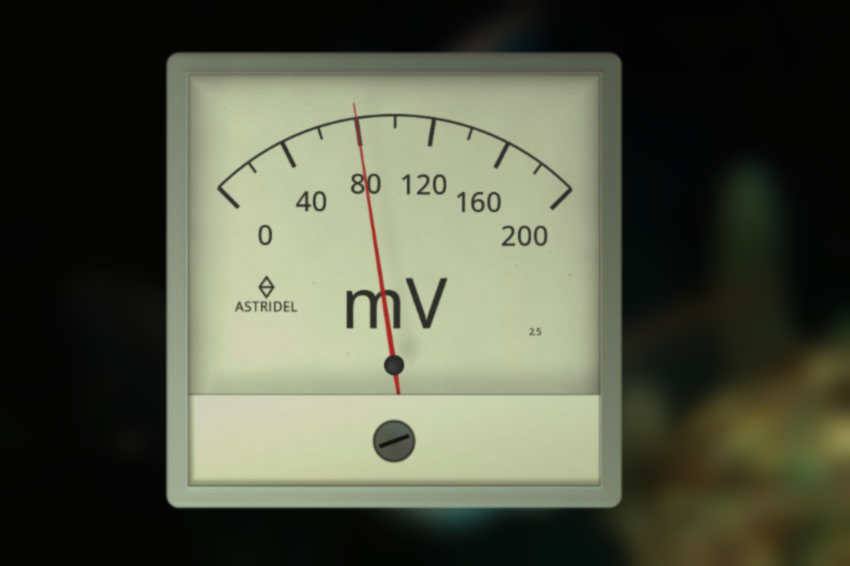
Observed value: 80 mV
